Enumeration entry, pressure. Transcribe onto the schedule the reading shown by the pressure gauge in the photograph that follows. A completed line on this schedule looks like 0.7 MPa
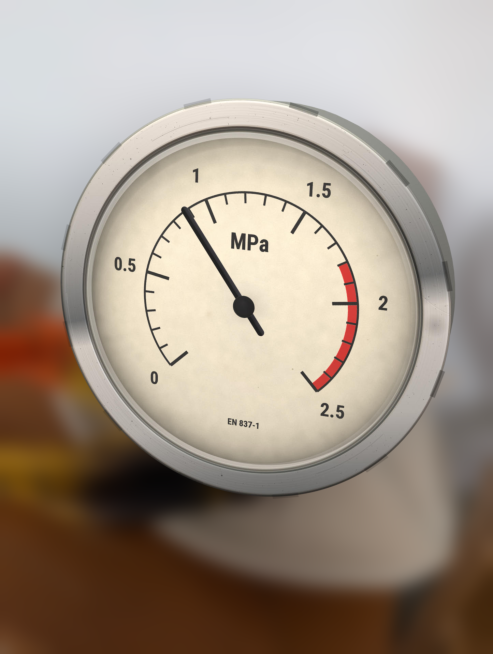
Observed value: 0.9 MPa
